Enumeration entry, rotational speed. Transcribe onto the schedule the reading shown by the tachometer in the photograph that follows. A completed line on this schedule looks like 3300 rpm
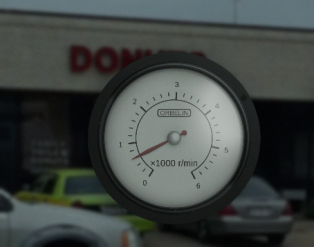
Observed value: 600 rpm
